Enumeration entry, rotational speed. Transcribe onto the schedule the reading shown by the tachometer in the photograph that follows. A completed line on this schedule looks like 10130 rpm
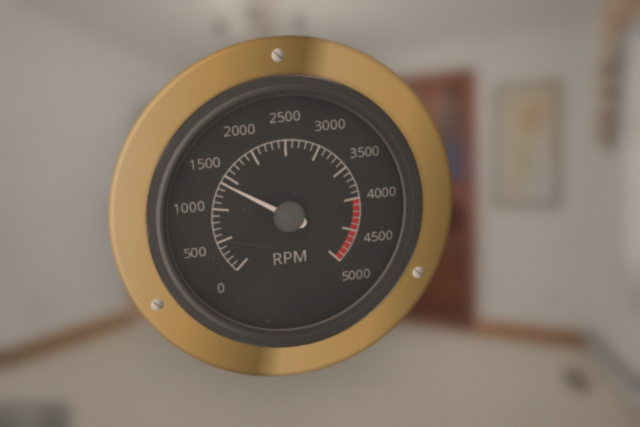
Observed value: 1400 rpm
